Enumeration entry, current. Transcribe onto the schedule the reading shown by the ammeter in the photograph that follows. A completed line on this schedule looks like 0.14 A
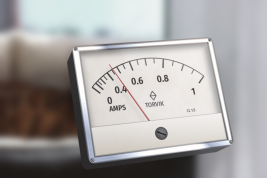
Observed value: 0.45 A
